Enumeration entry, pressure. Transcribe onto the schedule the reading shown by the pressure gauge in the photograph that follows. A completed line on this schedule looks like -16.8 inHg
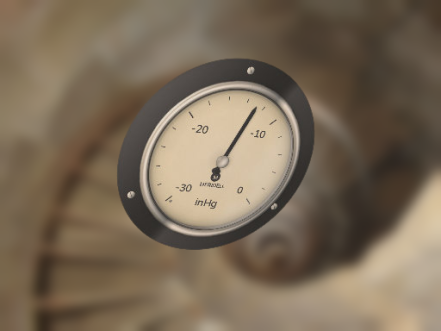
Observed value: -13 inHg
